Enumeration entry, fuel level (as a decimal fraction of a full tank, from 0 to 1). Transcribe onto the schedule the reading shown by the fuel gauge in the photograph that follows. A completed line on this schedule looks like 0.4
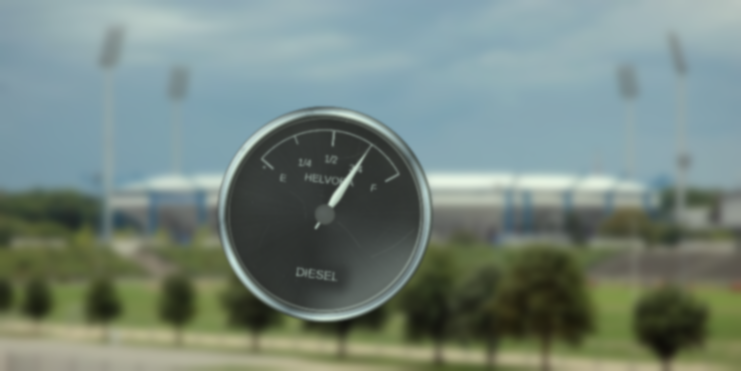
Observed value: 0.75
